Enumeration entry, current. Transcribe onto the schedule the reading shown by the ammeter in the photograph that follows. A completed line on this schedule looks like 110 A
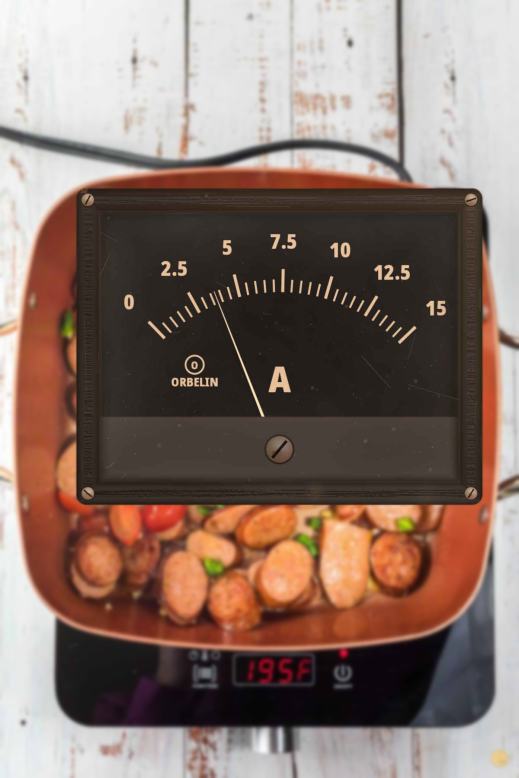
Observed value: 3.75 A
